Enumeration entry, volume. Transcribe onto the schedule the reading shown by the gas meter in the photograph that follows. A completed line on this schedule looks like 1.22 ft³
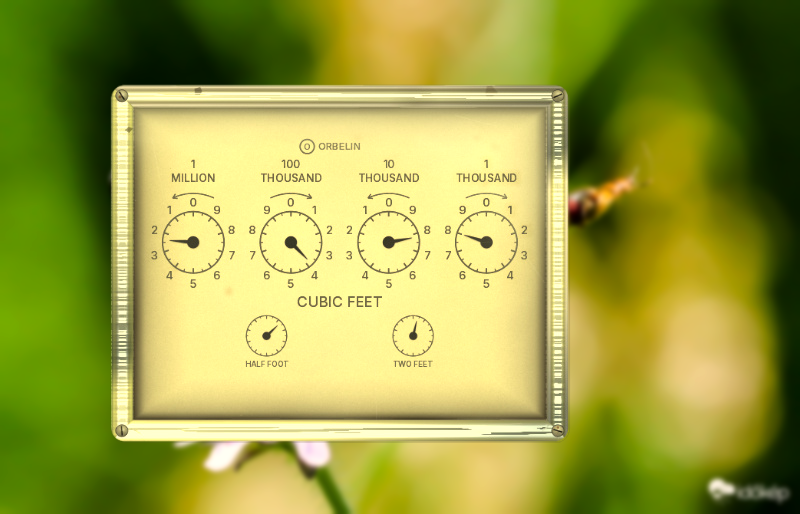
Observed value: 237800 ft³
